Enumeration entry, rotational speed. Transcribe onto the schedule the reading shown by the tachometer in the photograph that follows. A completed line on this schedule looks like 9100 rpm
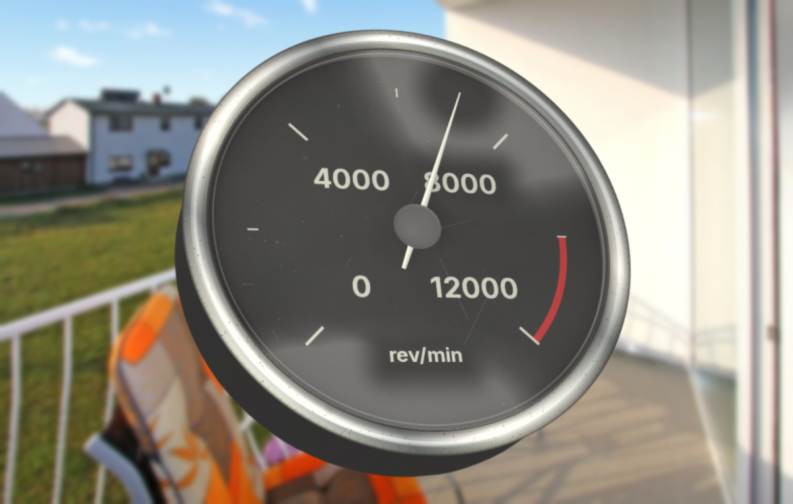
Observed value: 7000 rpm
